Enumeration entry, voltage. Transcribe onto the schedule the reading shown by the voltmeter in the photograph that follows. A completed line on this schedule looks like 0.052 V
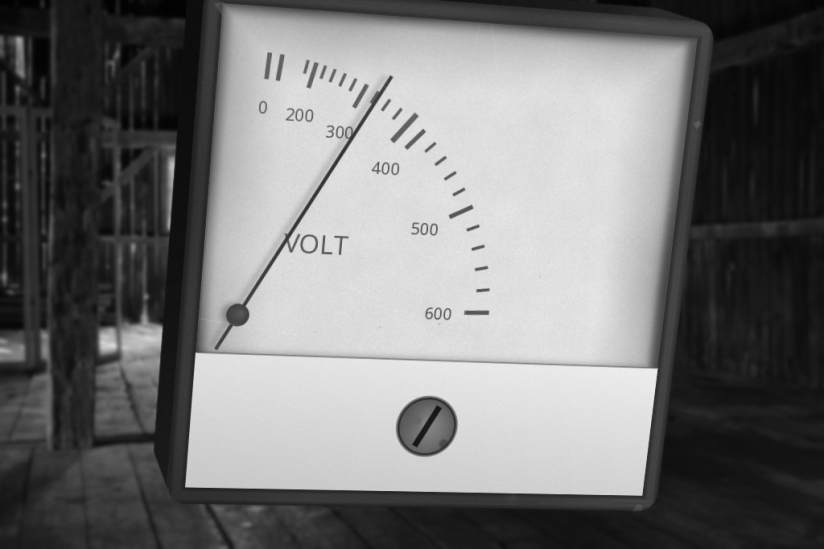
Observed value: 320 V
